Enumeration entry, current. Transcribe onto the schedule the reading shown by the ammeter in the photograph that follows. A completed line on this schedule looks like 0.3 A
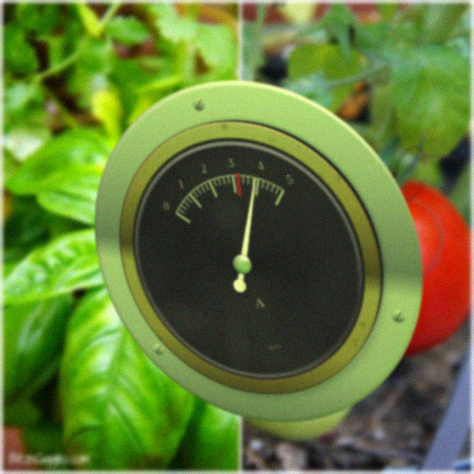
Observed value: 4 A
